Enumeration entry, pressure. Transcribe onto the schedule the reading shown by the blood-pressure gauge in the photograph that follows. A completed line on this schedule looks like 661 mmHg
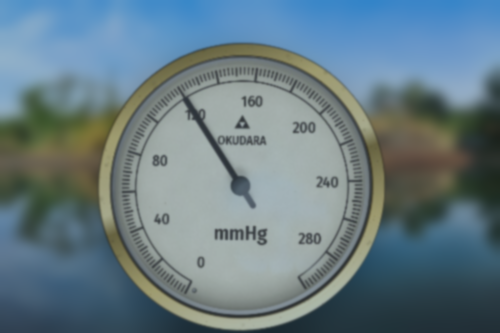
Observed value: 120 mmHg
